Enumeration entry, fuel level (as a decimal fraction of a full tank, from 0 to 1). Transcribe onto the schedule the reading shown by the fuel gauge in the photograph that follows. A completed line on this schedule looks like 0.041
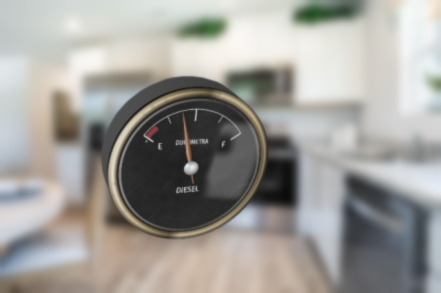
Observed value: 0.375
